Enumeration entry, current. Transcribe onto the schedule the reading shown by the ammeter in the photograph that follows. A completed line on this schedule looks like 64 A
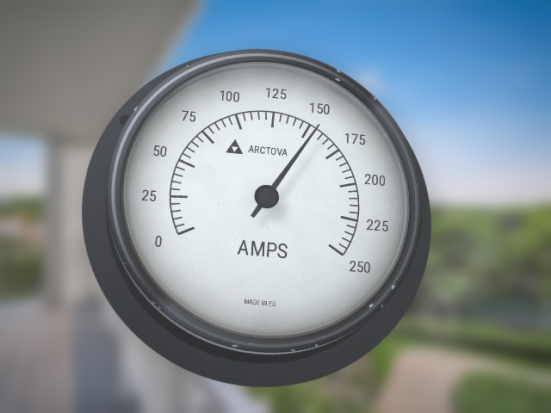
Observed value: 155 A
